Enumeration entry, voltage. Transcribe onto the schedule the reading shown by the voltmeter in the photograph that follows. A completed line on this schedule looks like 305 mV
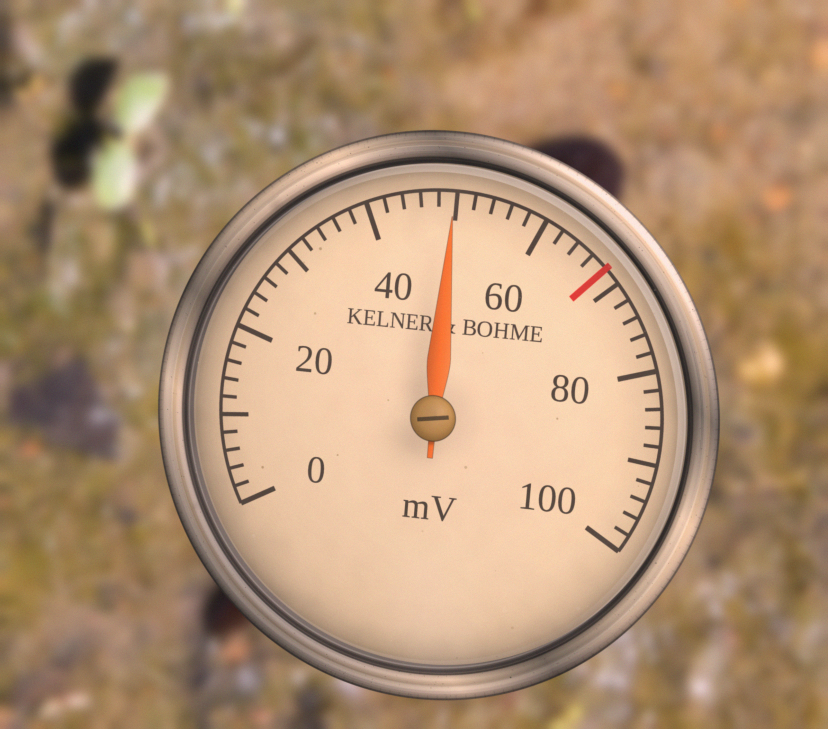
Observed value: 50 mV
